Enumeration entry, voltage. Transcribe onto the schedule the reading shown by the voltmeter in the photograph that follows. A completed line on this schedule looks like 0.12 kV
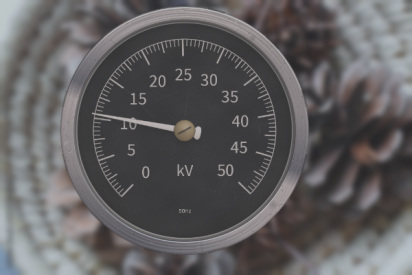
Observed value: 10.5 kV
